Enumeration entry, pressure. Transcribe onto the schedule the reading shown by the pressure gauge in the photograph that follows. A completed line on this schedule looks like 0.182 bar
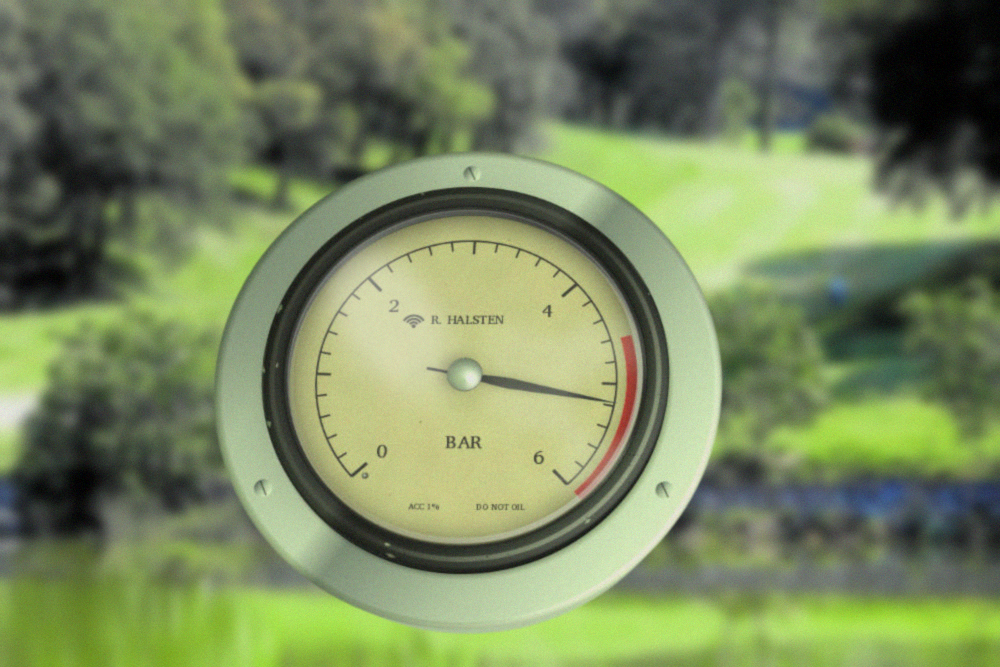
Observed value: 5.2 bar
